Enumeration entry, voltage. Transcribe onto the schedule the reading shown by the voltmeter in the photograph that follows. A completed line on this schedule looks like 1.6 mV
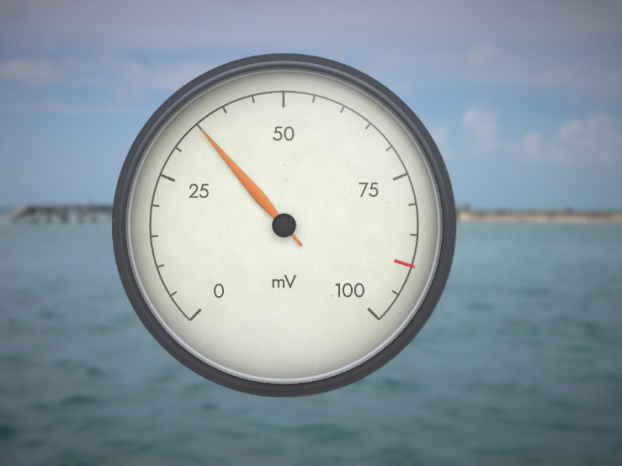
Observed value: 35 mV
